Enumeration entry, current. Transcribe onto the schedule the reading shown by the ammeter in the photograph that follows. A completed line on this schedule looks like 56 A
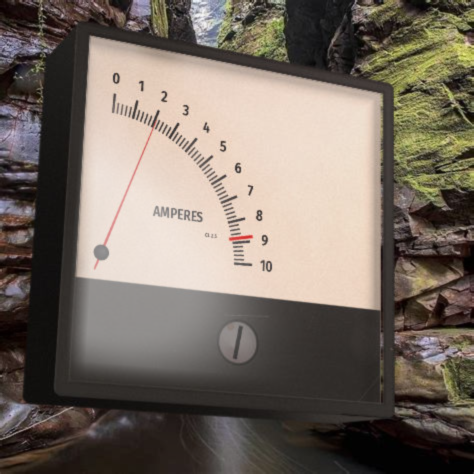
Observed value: 2 A
